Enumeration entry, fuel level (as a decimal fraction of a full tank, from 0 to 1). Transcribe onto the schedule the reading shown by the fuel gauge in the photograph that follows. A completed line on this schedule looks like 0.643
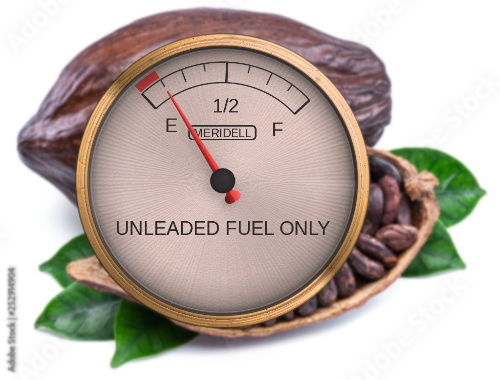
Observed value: 0.125
